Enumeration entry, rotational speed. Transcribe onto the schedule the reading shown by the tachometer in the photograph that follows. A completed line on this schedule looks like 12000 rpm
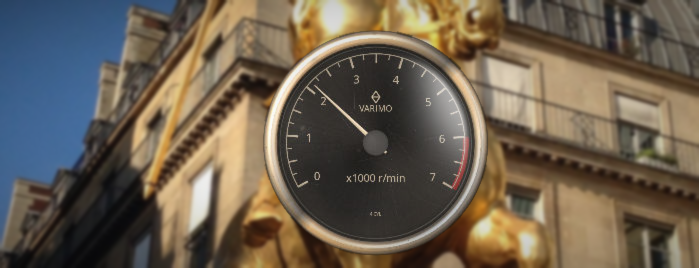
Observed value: 2125 rpm
